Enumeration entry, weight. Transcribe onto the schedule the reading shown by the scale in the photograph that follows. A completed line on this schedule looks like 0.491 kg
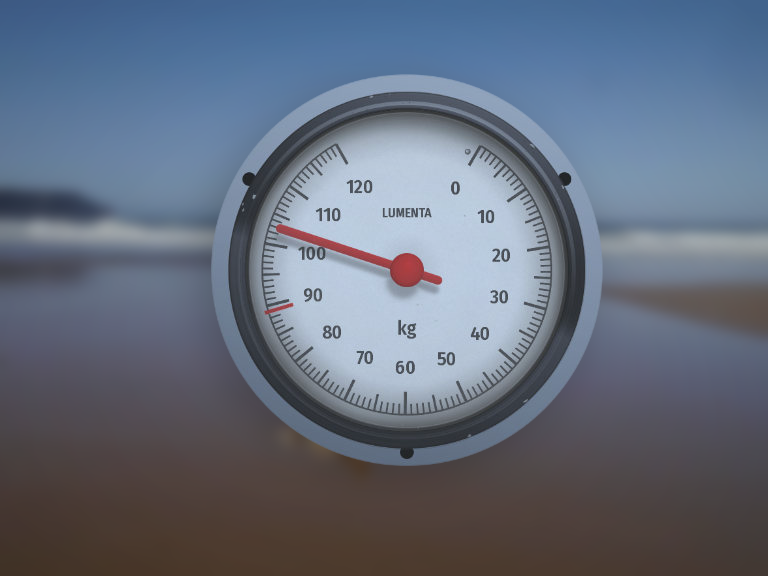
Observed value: 103 kg
